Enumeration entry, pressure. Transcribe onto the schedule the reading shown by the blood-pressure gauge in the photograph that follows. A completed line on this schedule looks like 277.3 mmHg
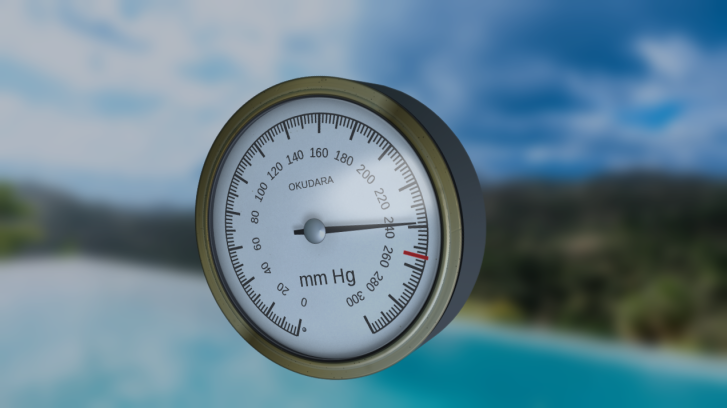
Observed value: 238 mmHg
